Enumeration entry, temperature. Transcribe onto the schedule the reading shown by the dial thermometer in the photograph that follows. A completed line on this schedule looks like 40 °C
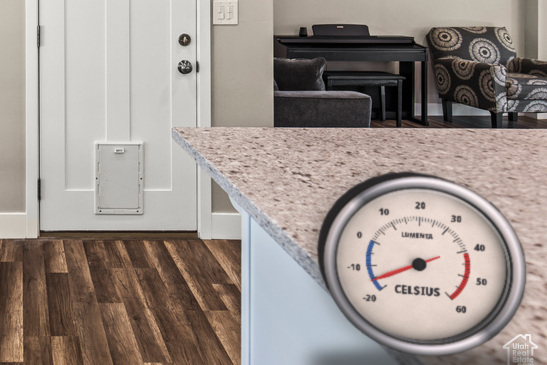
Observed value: -15 °C
